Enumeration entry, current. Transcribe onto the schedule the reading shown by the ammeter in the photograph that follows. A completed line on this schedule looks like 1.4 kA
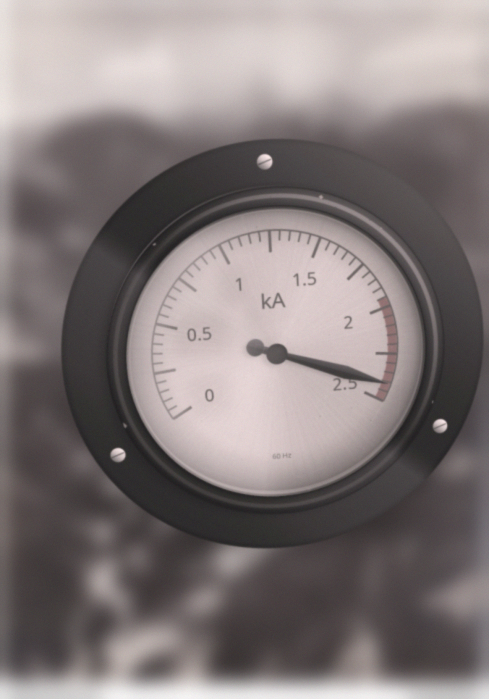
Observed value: 2.4 kA
